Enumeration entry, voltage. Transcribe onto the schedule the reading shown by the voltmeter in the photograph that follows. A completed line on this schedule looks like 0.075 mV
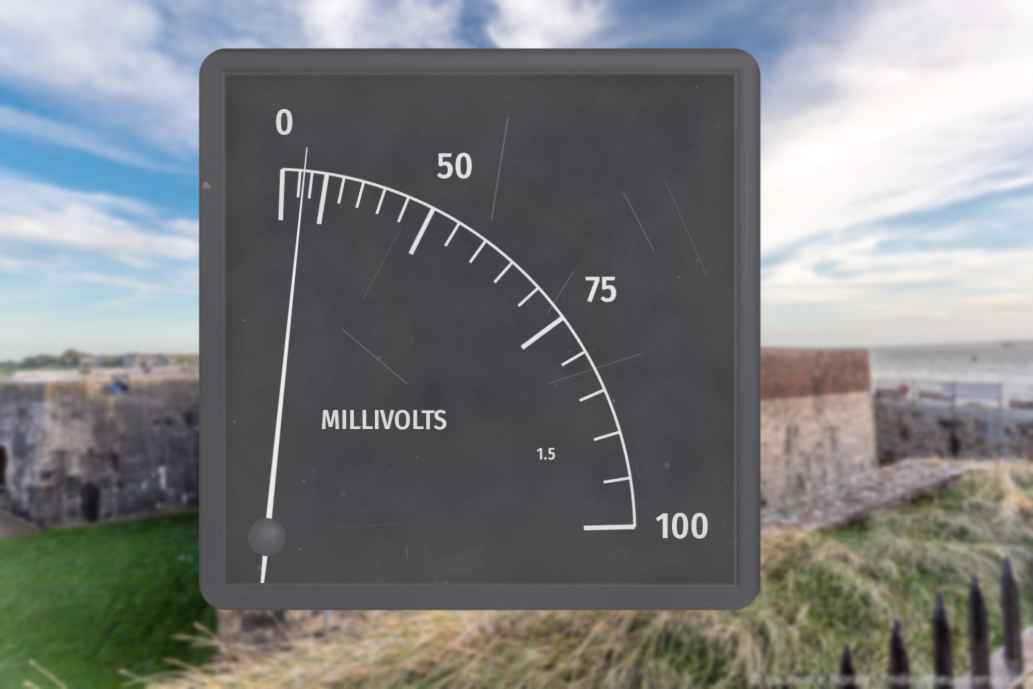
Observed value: 17.5 mV
